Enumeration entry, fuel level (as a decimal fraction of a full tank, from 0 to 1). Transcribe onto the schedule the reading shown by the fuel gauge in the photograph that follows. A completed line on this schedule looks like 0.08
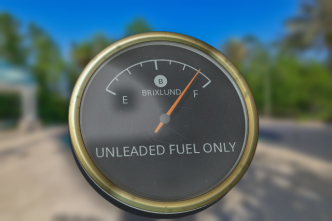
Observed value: 0.875
